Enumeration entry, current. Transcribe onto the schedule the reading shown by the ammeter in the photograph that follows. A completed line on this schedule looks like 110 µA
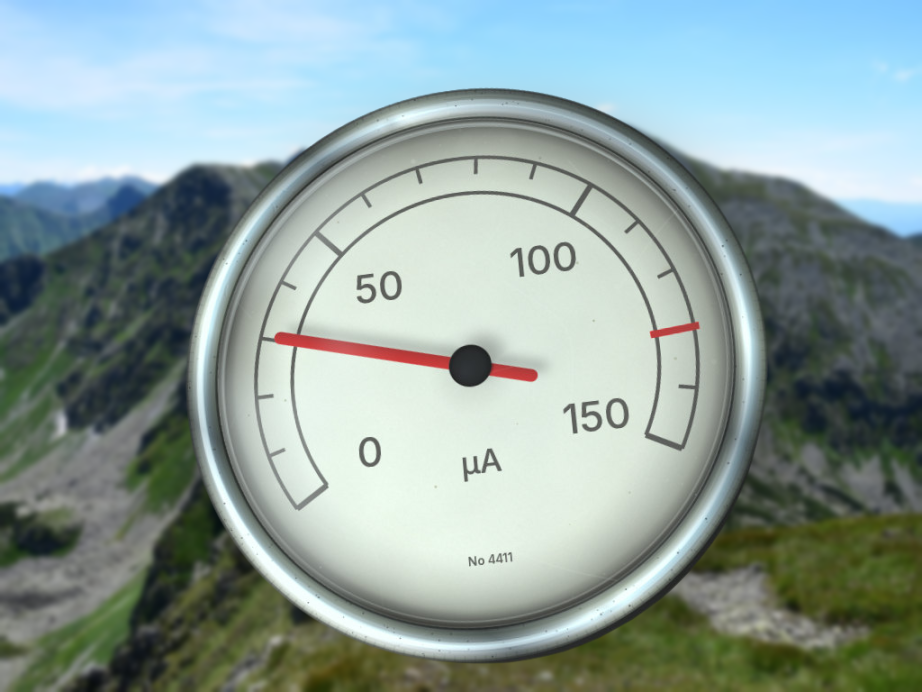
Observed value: 30 µA
